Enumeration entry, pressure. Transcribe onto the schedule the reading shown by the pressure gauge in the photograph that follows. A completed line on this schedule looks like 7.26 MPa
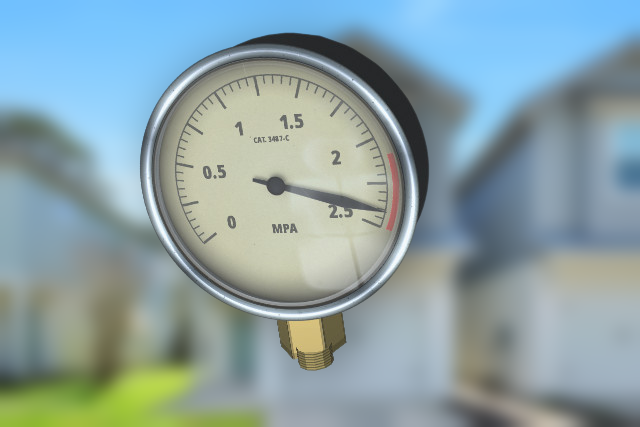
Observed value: 2.4 MPa
